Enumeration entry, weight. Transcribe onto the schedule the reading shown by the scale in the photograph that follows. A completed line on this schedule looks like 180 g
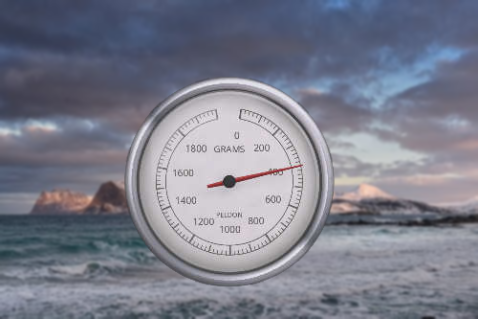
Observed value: 400 g
